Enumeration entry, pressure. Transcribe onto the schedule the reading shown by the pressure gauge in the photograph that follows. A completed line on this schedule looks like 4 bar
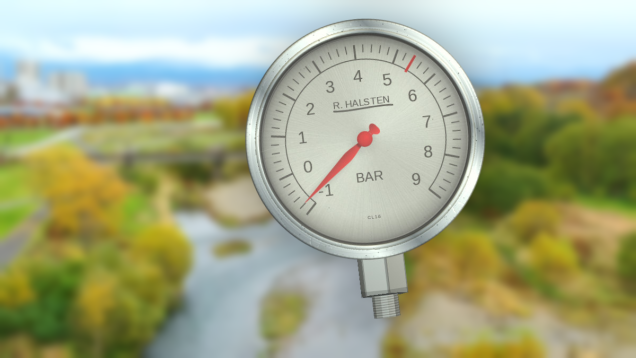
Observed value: -0.8 bar
